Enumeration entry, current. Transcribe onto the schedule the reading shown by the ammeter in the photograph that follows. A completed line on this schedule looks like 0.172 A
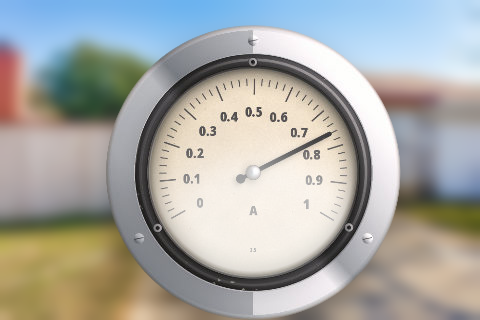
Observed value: 0.76 A
